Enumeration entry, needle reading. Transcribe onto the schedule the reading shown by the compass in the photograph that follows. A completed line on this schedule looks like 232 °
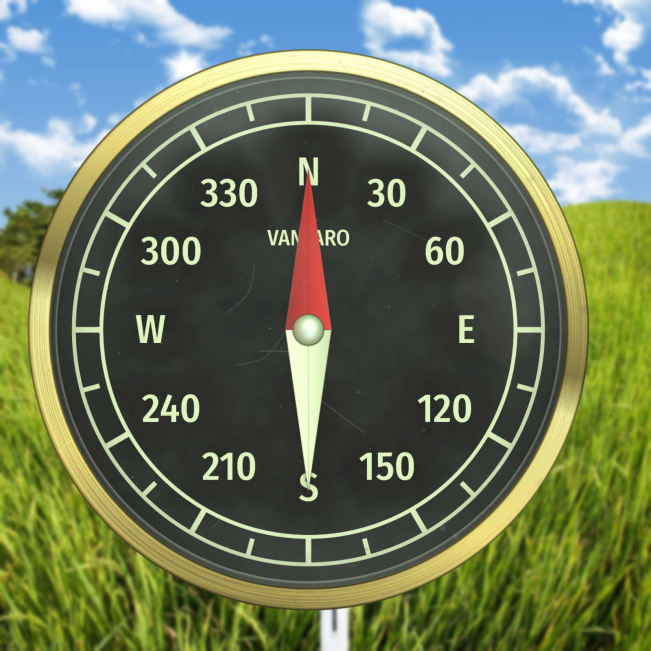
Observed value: 0 °
